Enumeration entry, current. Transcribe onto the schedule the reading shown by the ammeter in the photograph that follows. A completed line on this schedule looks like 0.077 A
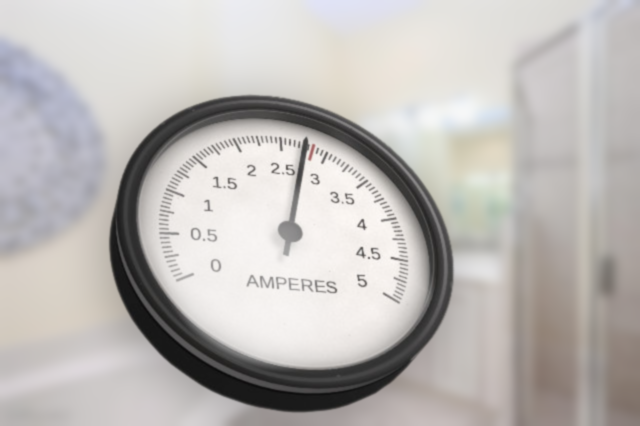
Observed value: 2.75 A
